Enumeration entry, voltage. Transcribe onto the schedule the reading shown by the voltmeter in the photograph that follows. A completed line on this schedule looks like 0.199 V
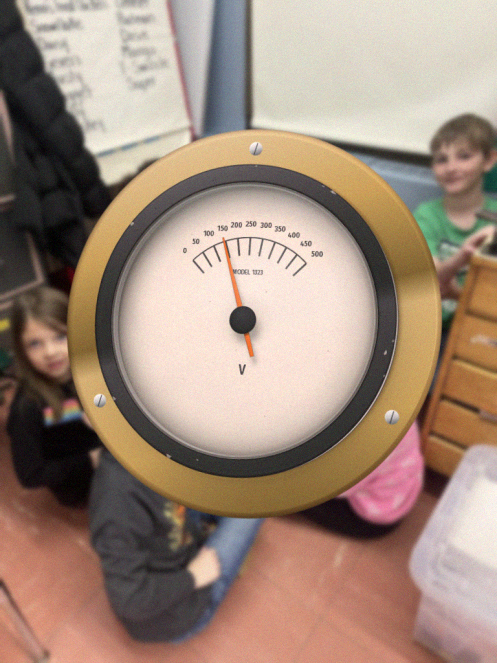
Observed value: 150 V
